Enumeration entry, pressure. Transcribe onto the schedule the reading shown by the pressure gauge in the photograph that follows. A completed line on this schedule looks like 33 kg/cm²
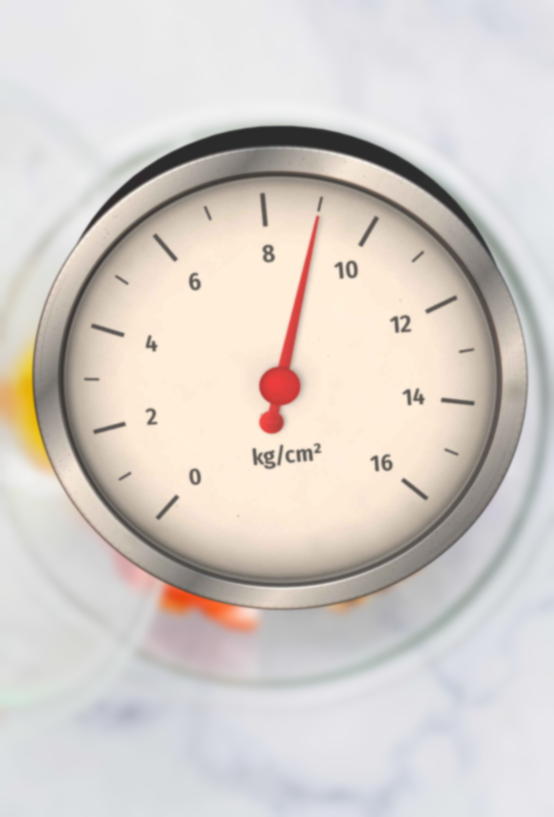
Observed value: 9 kg/cm²
